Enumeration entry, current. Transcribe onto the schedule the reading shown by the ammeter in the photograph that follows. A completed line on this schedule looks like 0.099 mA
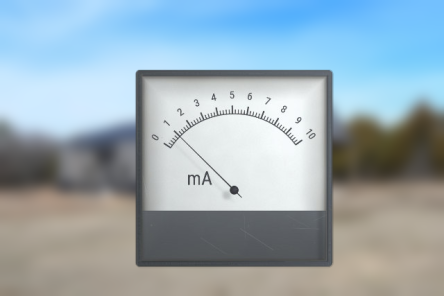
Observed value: 1 mA
